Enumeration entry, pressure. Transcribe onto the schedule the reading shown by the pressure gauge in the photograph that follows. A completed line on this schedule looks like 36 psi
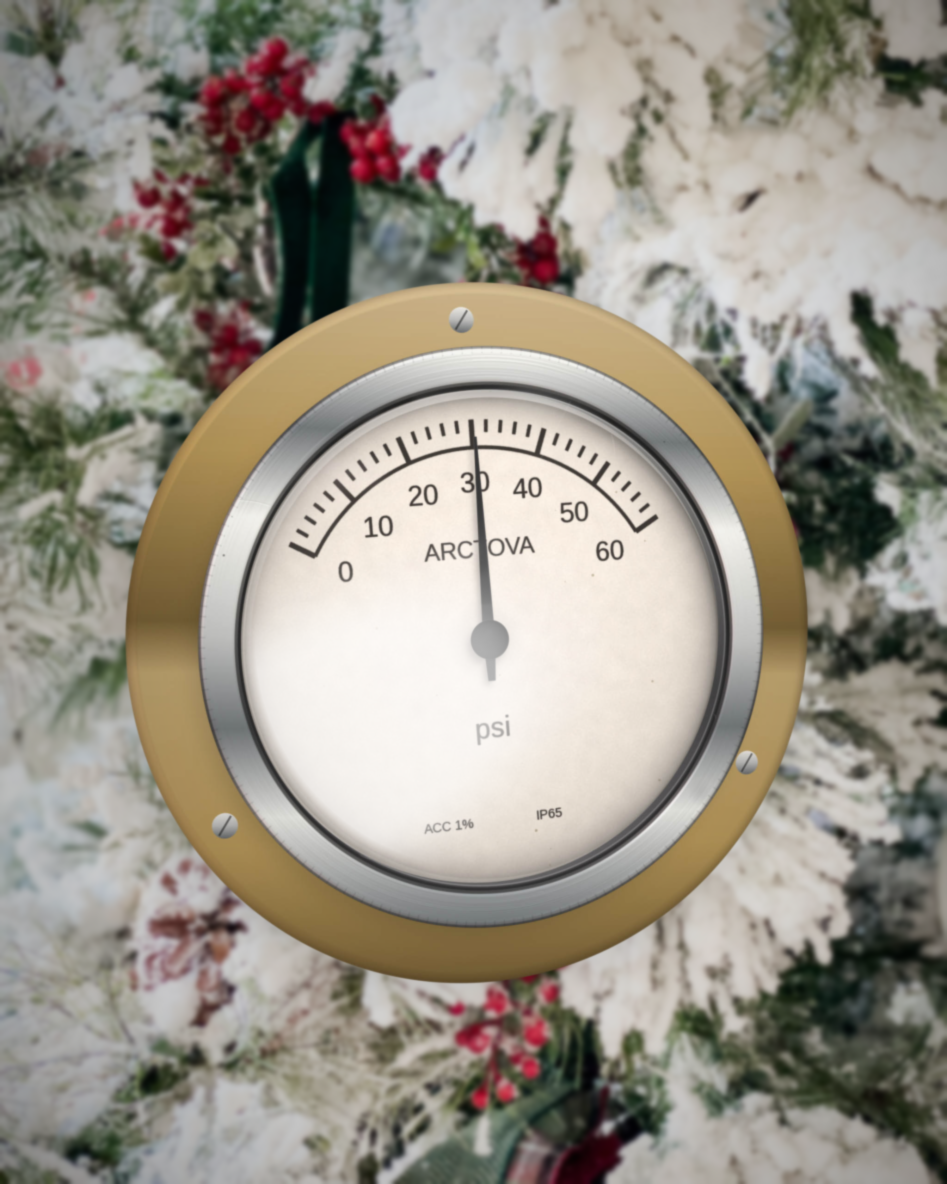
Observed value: 30 psi
